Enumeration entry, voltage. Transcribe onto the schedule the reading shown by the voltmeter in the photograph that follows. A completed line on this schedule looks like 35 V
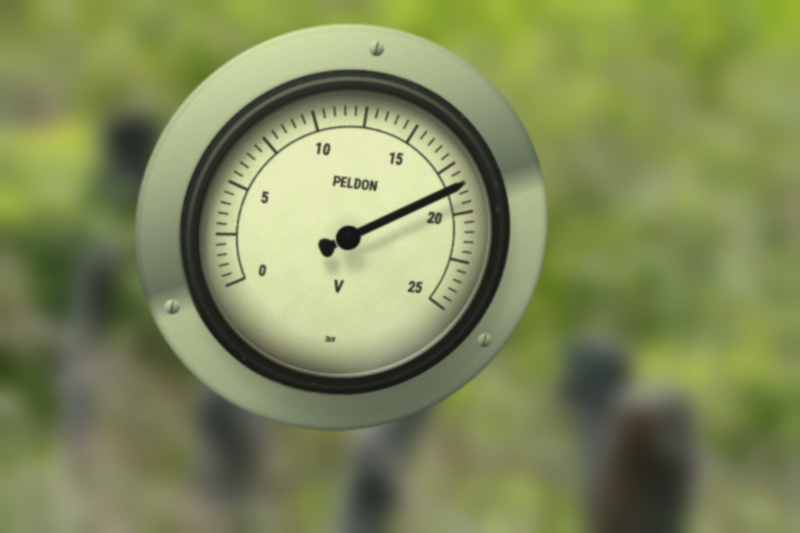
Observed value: 18.5 V
